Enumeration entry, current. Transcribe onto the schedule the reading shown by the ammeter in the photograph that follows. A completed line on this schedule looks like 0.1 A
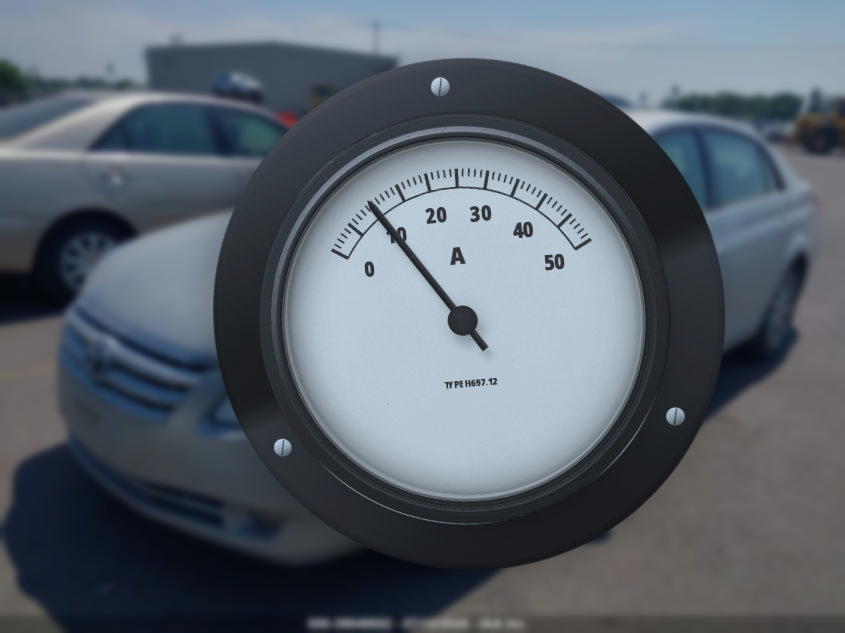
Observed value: 10 A
